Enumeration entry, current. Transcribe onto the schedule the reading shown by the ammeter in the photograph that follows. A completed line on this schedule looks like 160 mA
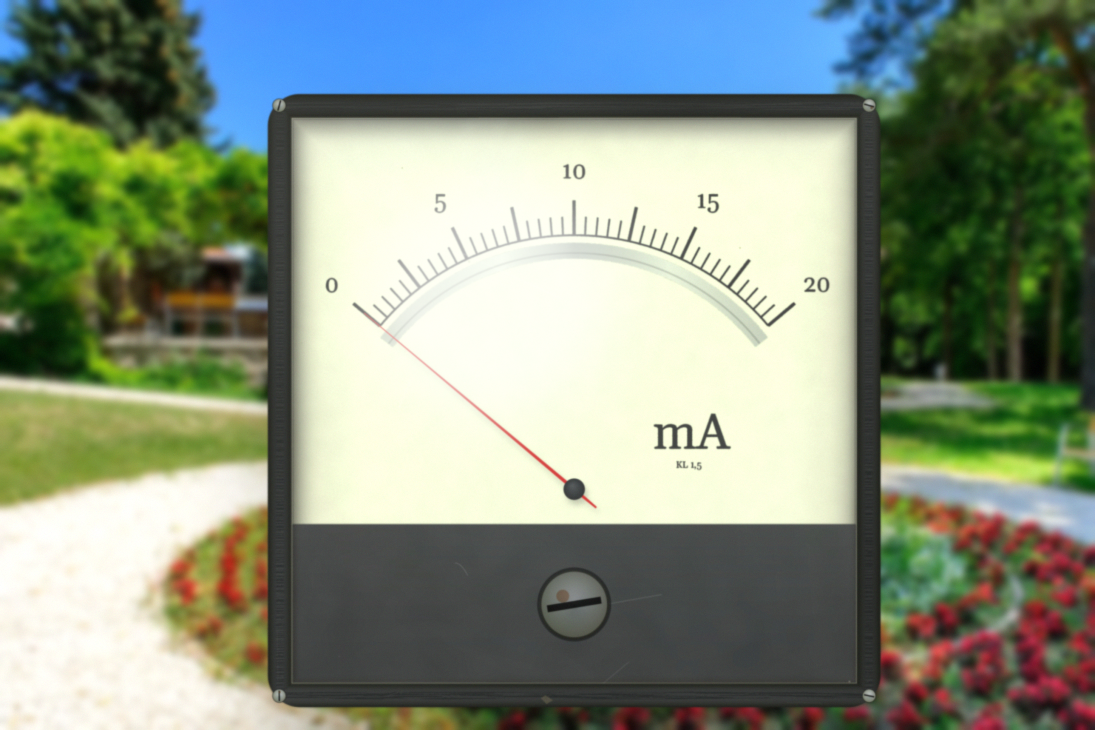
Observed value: 0 mA
